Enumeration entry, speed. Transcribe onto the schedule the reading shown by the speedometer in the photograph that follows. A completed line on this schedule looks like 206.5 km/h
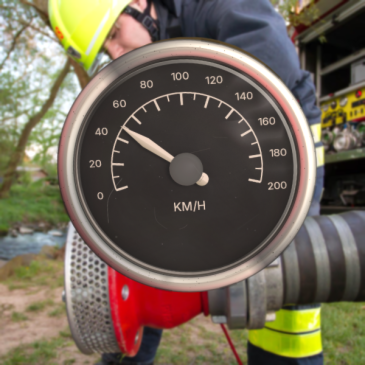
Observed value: 50 km/h
